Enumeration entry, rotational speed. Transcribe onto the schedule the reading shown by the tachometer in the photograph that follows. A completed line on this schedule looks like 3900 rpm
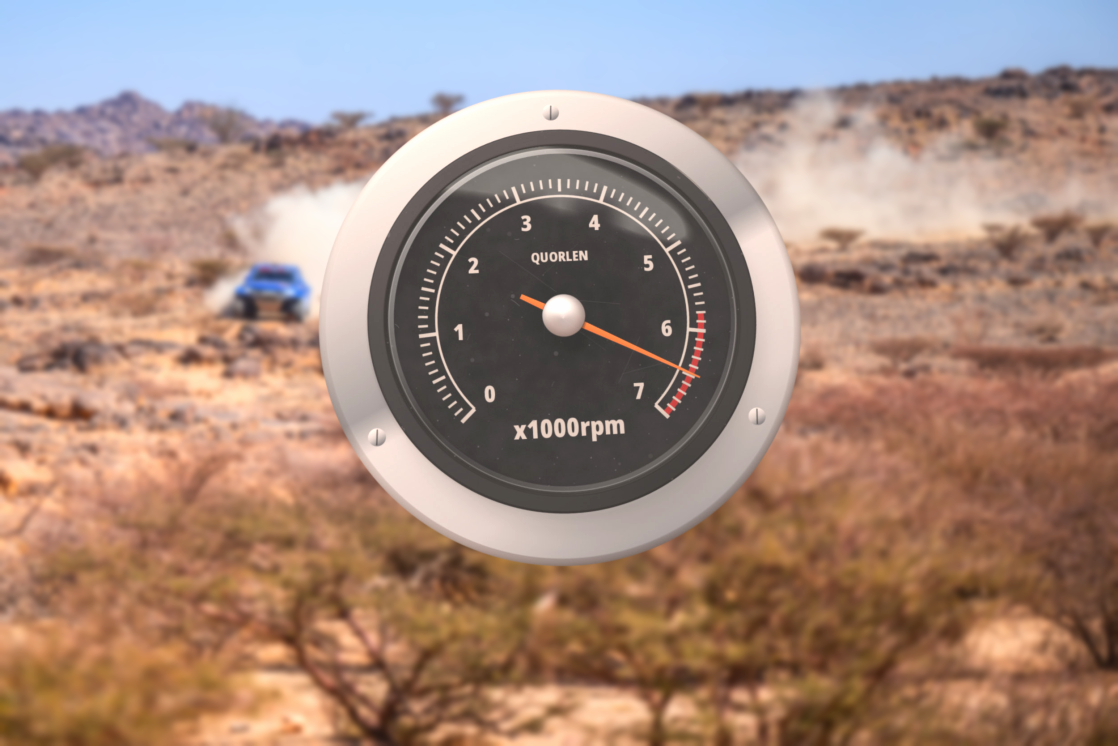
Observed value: 6500 rpm
